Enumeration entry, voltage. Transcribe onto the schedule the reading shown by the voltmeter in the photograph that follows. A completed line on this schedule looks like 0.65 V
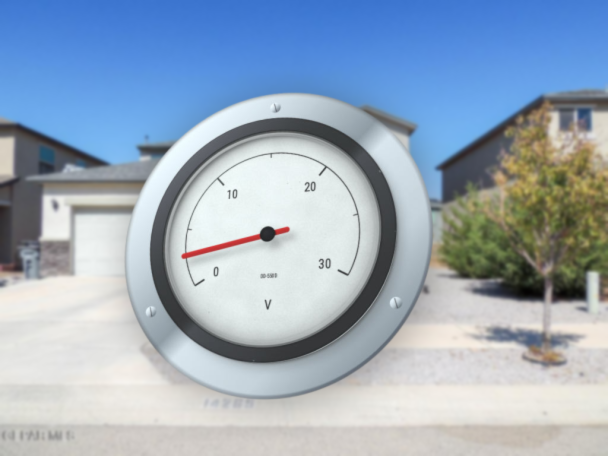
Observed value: 2.5 V
